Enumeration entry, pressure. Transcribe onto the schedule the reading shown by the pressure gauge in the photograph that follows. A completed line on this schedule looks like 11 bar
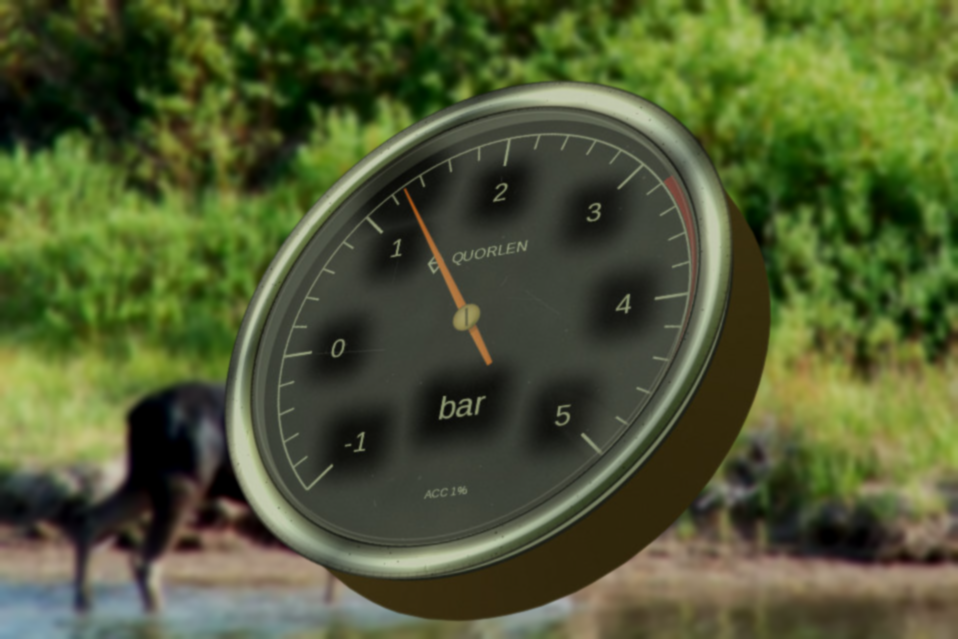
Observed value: 1.3 bar
